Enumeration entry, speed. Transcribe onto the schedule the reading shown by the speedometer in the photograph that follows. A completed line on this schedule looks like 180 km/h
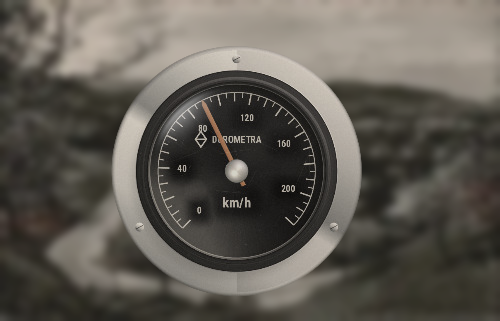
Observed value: 90 km/h
